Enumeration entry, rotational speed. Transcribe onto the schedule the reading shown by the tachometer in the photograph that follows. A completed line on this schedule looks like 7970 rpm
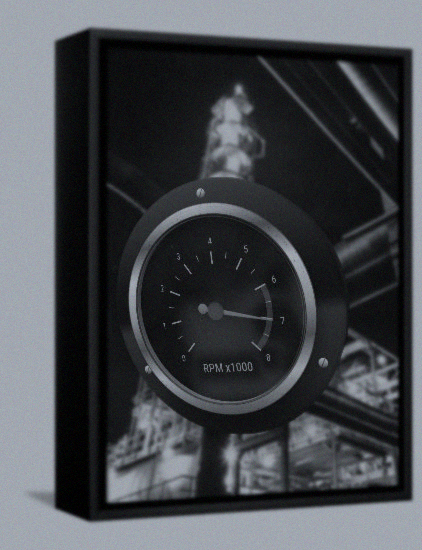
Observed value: 7000 rpm
